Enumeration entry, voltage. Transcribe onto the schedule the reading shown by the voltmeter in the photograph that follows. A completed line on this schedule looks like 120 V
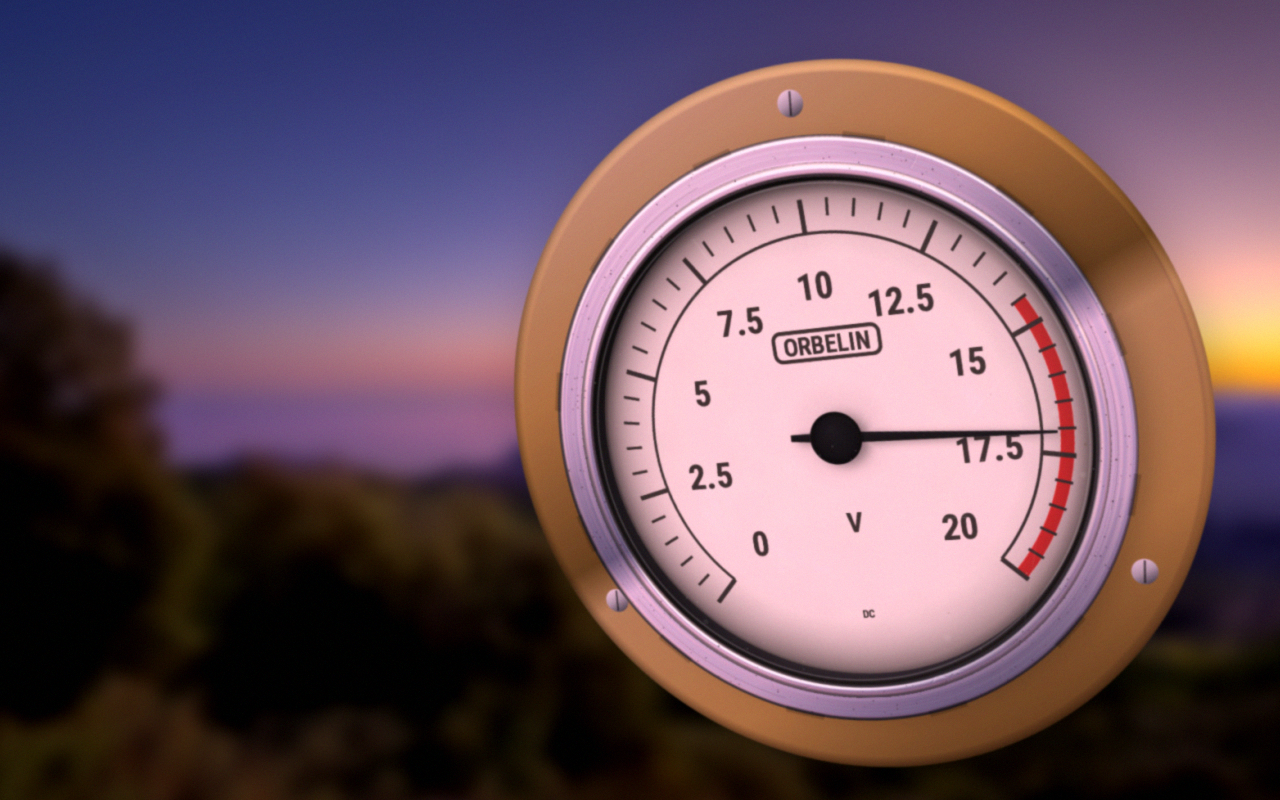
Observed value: 17 V
